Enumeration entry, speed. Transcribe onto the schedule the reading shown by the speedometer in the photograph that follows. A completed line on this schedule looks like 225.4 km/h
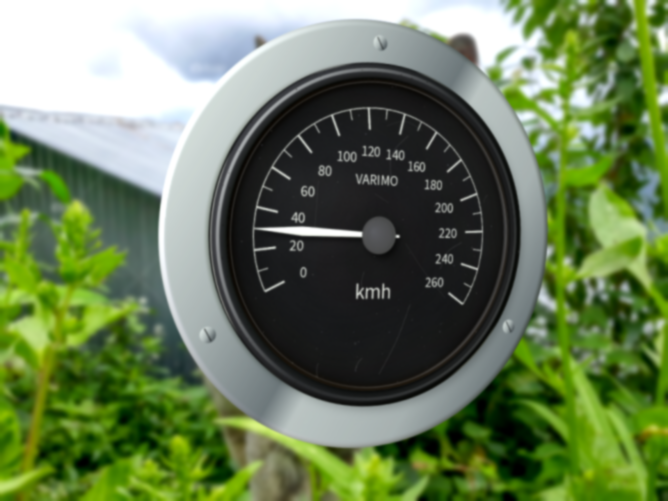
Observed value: 30 km/h
